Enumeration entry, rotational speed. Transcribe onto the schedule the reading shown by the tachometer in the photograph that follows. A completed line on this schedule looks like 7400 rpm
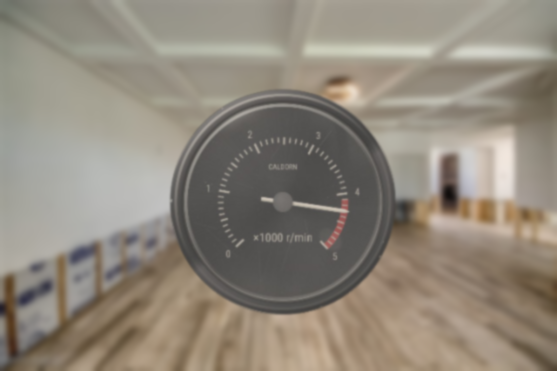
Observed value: 4300 rpm
